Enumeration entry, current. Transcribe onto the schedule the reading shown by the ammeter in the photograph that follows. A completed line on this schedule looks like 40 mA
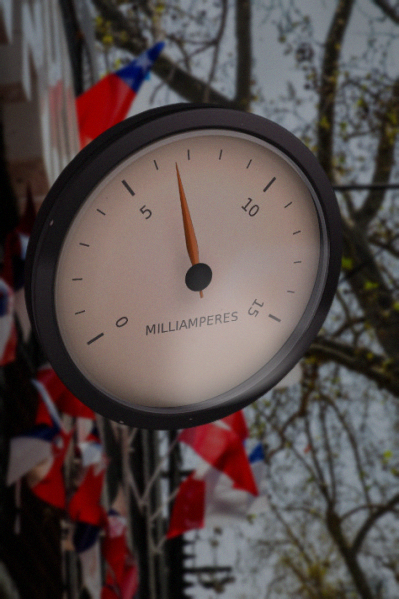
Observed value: 6.5 mA
